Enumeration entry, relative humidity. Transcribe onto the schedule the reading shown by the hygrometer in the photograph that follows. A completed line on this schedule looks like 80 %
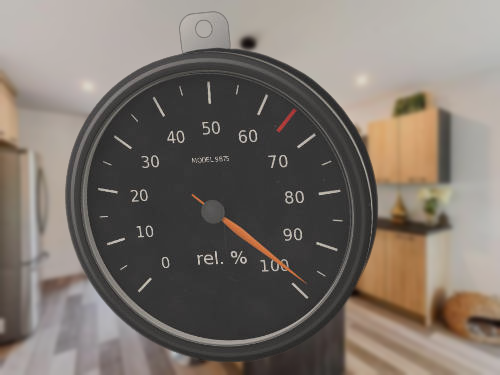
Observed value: 97.5 %
